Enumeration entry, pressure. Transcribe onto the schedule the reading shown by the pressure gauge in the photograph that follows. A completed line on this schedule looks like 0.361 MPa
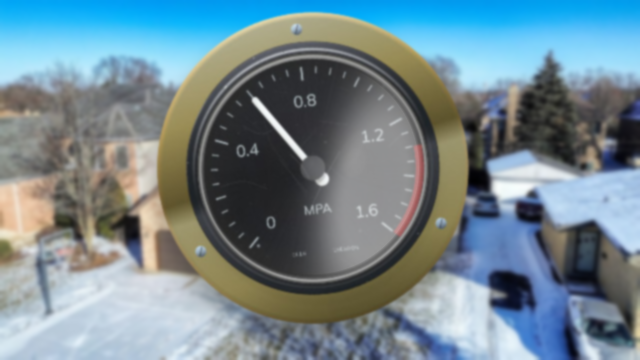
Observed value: 0.6 MPa
